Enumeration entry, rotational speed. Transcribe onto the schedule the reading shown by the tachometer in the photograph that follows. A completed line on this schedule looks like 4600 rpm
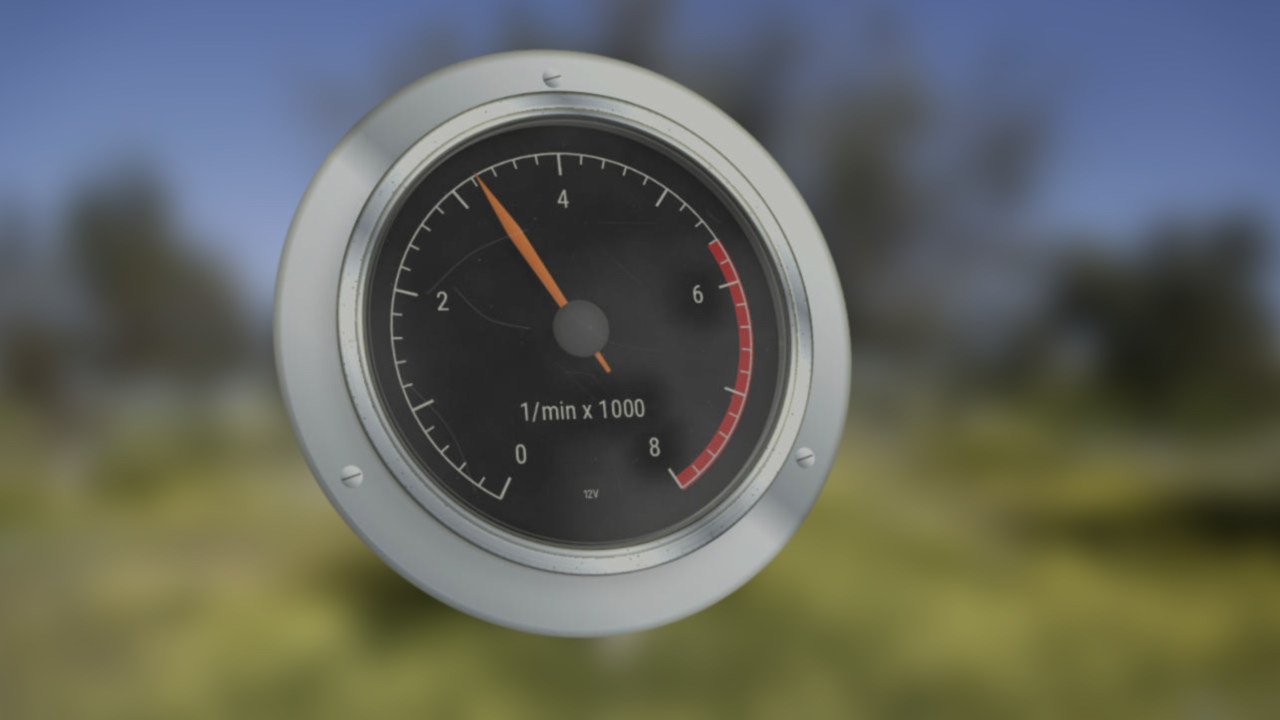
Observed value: 3200 rpm
